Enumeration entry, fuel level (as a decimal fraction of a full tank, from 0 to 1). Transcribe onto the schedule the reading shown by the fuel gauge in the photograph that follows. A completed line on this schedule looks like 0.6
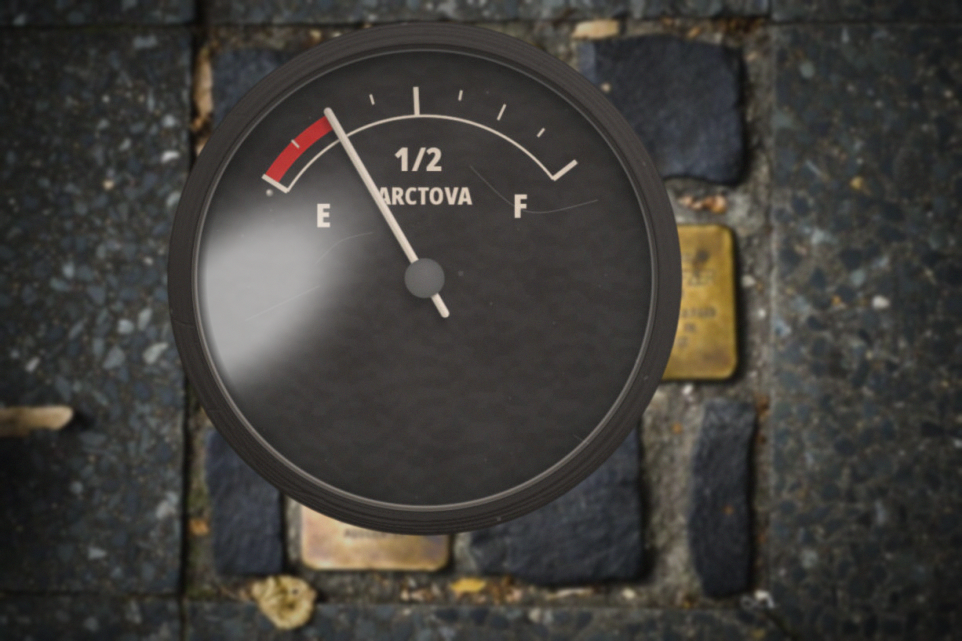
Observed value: 0.25
